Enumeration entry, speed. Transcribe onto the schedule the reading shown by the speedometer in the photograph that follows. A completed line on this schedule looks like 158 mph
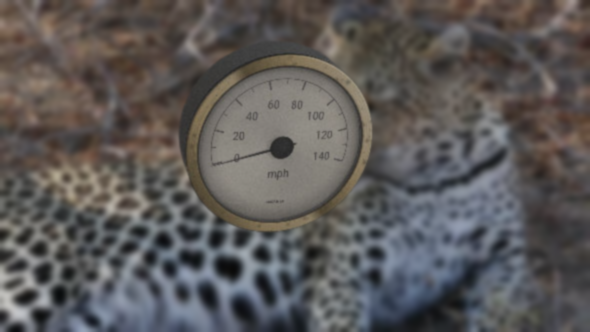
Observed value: 0 mph
